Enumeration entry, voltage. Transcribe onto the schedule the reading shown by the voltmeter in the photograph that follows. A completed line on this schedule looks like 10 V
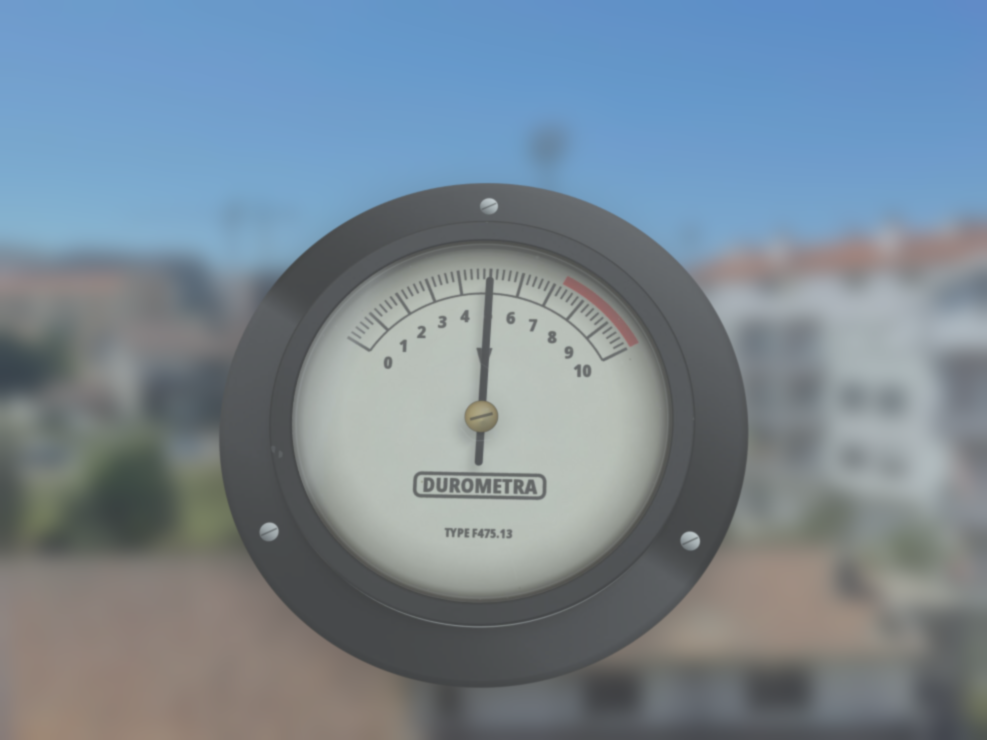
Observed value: 5 V
